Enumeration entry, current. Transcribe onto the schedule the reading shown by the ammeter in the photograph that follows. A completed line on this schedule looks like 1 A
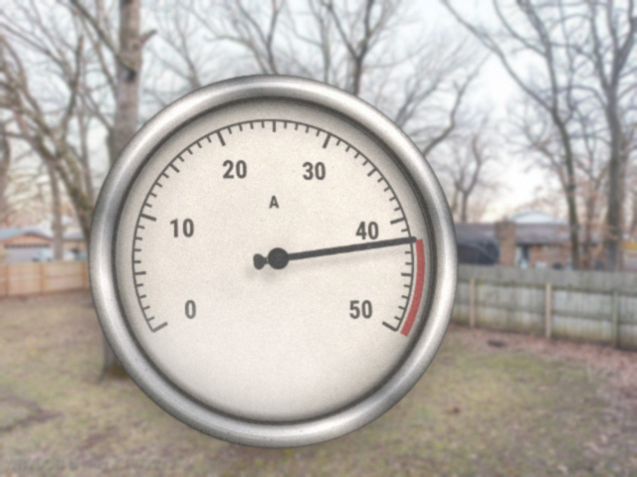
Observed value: 42 A
